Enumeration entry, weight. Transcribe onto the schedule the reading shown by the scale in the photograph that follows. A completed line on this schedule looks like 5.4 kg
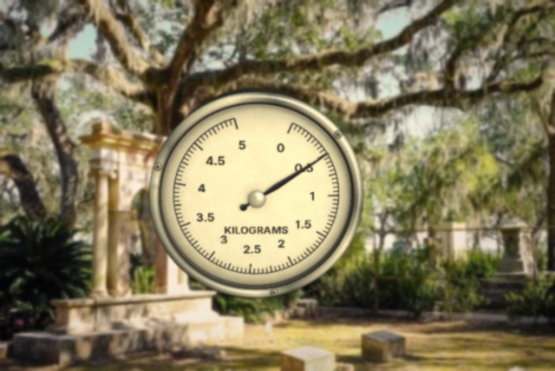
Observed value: 0.5 kg
